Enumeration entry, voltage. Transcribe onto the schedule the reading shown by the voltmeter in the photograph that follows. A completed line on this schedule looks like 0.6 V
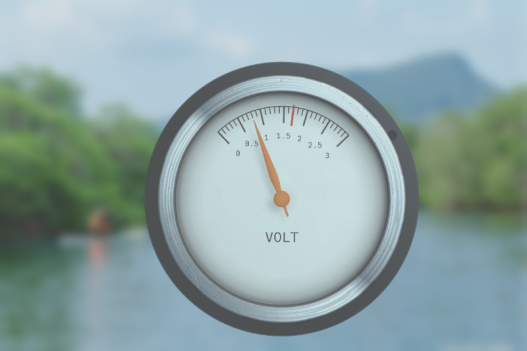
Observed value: 0.8 V
